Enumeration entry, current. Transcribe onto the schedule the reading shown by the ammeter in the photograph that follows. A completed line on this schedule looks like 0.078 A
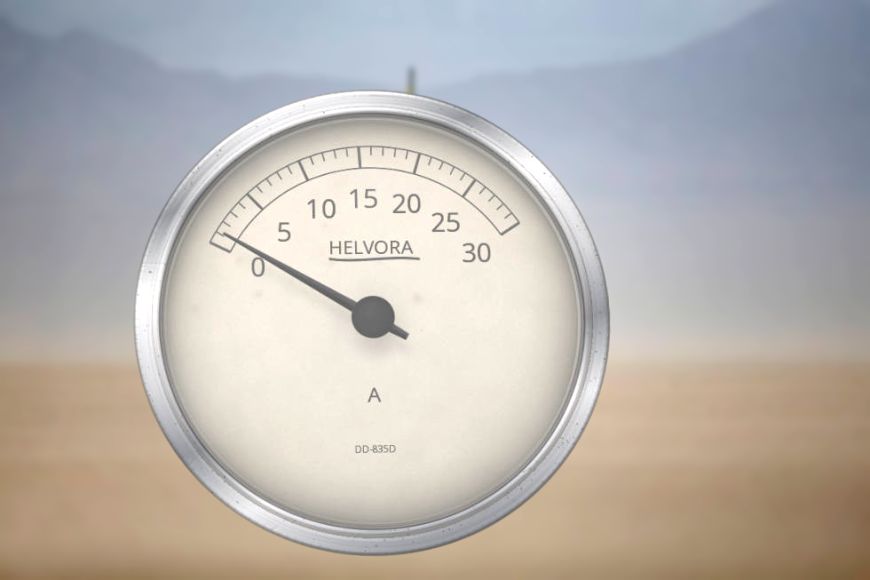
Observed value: 1 A
